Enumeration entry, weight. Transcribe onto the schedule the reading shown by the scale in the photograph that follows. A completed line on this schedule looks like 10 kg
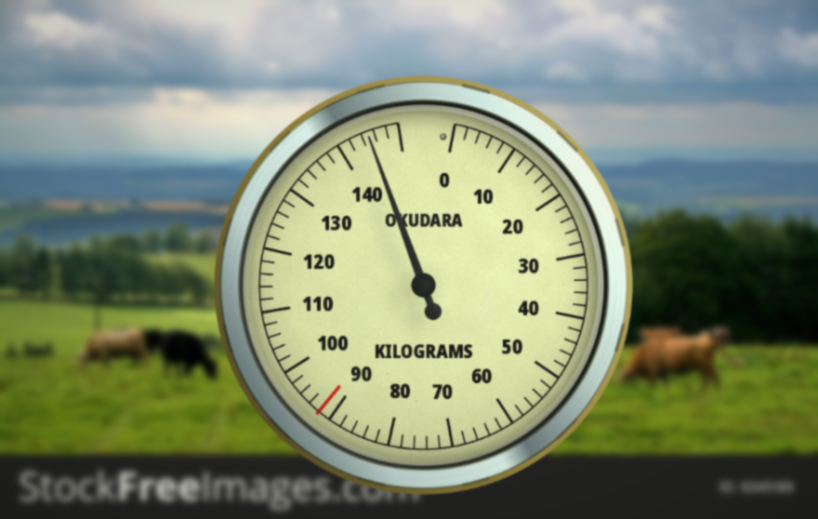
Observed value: 145 kg
